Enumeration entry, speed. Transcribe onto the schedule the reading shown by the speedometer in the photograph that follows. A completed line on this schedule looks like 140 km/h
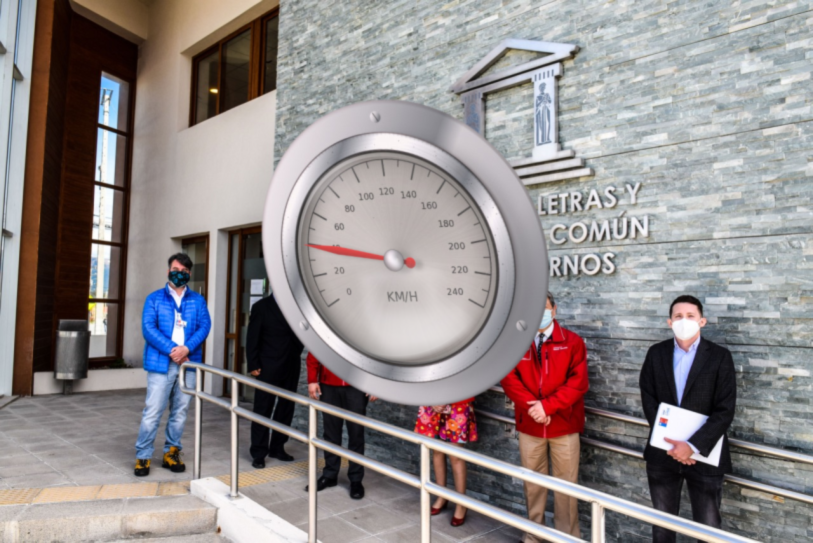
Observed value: 40 km/h
